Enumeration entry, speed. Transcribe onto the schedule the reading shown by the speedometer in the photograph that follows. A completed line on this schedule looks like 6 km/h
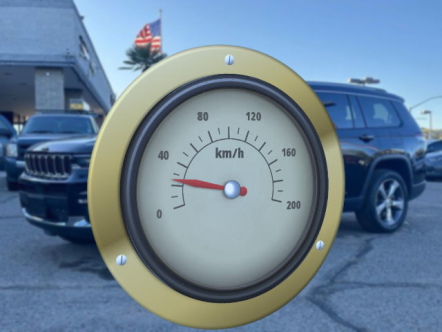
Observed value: 25 km/h
